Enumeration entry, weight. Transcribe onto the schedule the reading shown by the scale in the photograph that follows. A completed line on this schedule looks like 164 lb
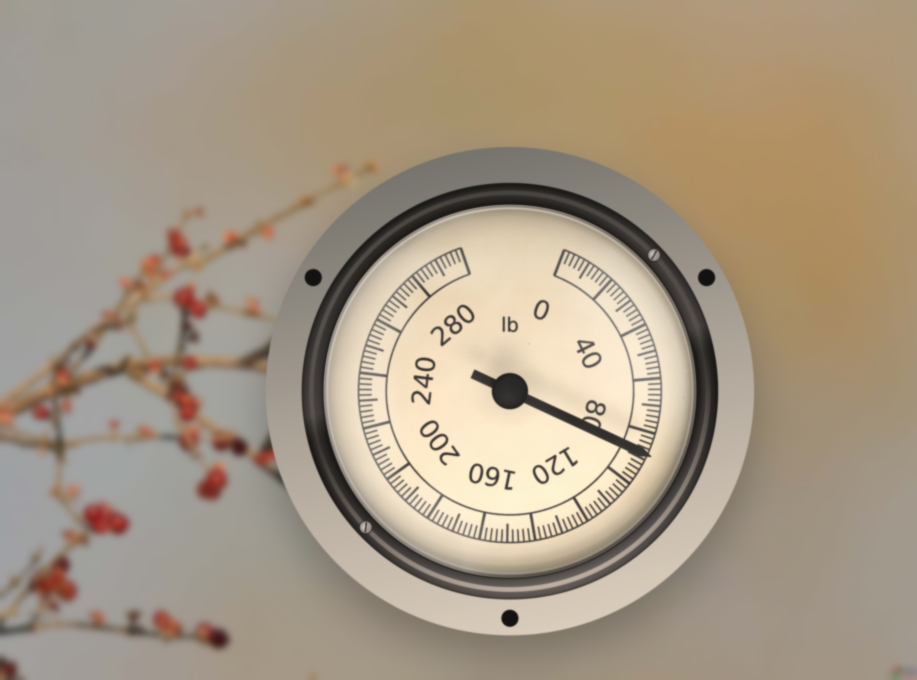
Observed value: 88 lb
